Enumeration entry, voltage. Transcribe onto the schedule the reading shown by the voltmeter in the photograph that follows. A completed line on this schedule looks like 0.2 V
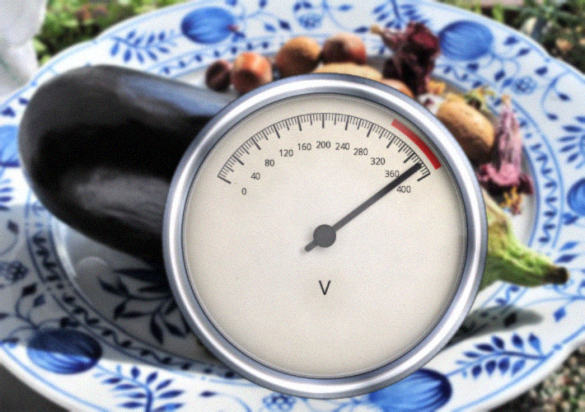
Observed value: 380 V
